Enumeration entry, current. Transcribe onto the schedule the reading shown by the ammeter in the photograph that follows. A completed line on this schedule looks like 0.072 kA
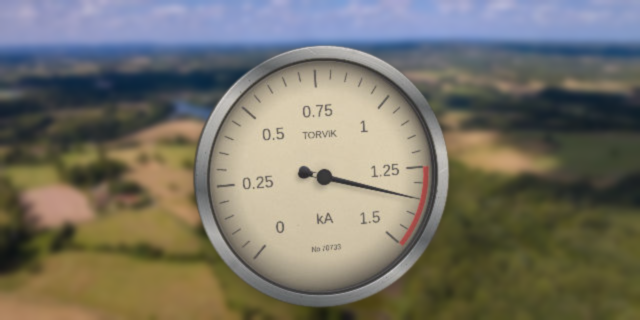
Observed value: 1.35 kA
